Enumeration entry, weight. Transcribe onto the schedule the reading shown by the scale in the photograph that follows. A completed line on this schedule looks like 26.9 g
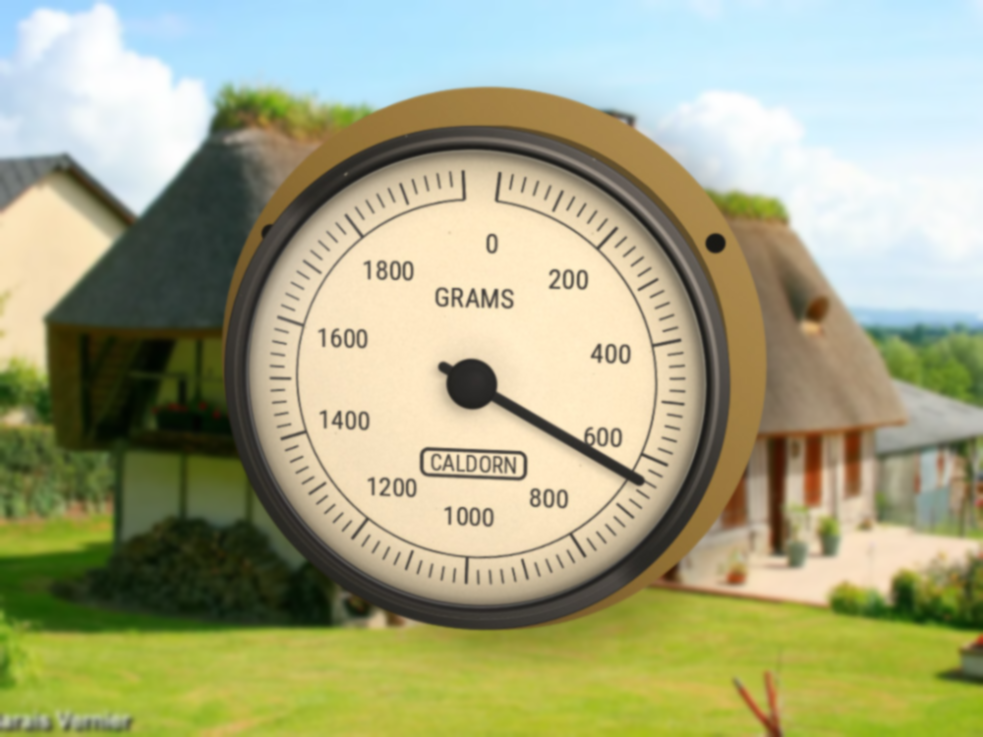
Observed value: 640 g
